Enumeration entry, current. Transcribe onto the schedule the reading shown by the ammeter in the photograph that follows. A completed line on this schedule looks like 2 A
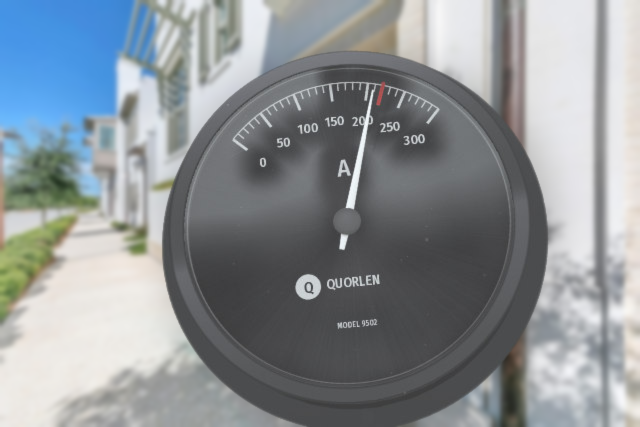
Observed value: 210 A
